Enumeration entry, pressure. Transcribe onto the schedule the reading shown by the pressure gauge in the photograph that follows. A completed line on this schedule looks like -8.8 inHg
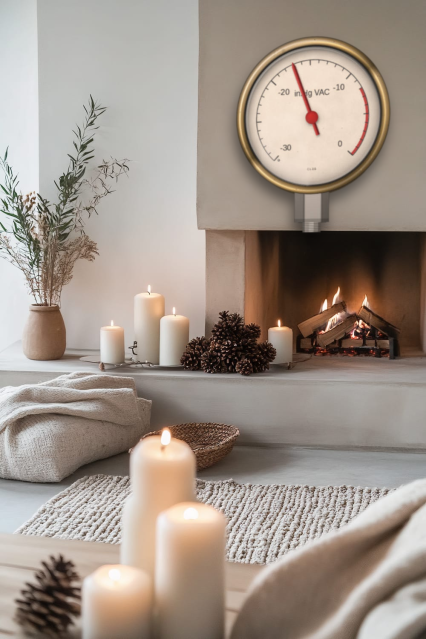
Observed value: -17 inHg
